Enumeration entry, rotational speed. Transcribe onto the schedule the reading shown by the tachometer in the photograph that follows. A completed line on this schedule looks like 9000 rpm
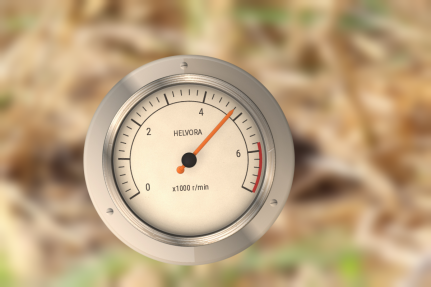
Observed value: 4800 rpm
